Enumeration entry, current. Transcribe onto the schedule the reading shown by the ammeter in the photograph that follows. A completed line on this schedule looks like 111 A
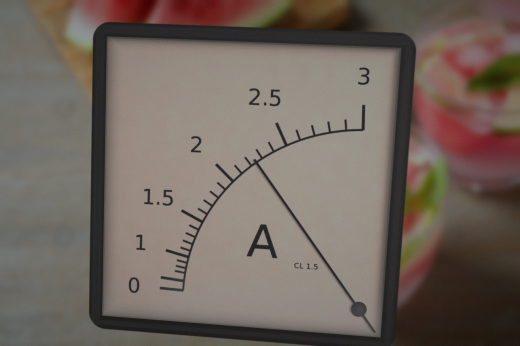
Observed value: 2.25 A
